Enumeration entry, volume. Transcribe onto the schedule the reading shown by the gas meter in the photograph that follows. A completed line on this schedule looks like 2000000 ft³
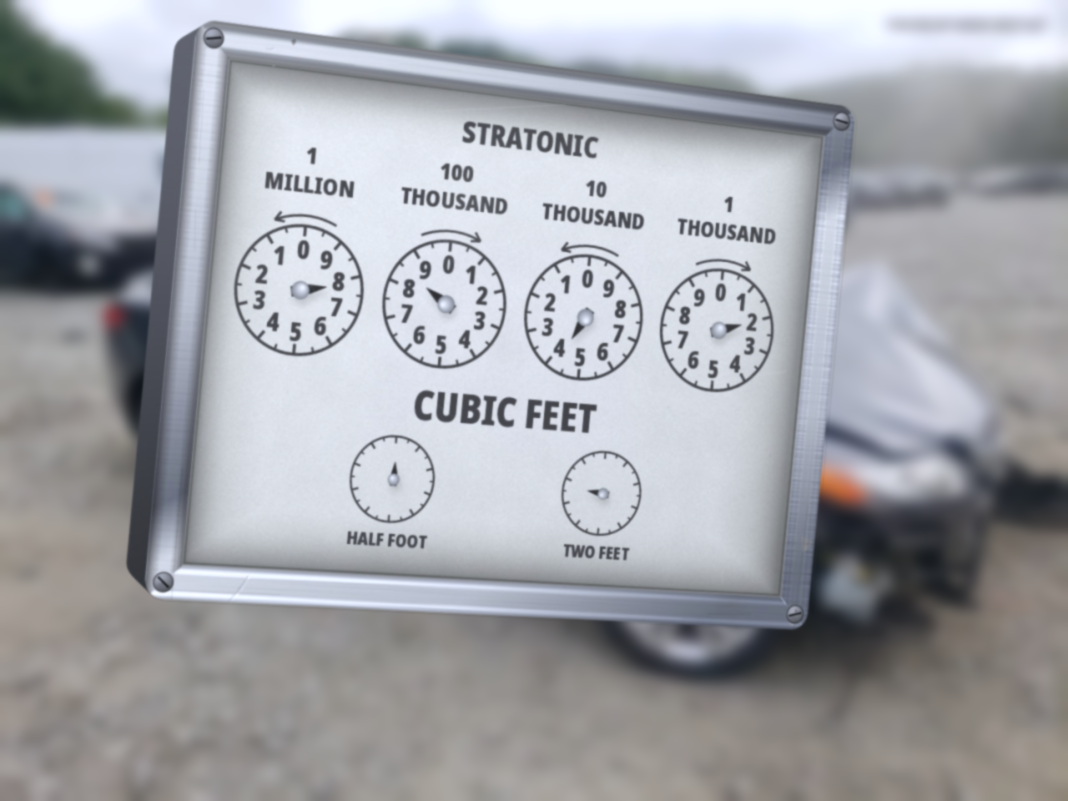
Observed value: 784200 ft³
